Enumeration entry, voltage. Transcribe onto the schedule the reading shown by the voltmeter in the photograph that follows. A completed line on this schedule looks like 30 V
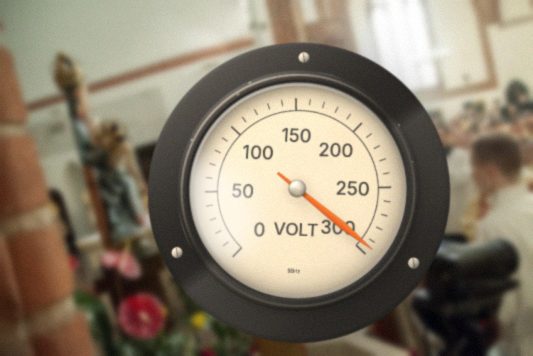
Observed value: 295 V
